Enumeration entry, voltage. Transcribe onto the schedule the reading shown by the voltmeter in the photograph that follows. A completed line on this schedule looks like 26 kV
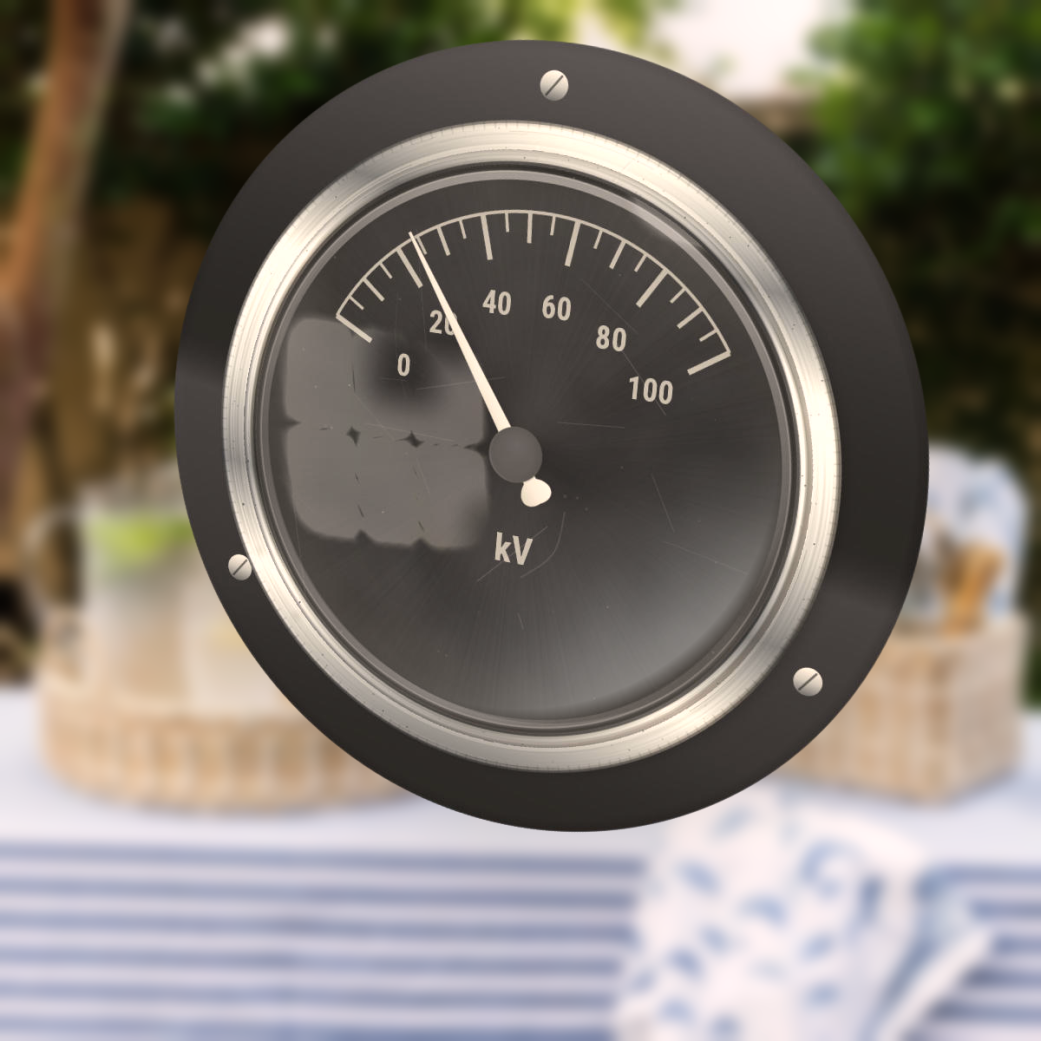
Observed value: 25 kV
